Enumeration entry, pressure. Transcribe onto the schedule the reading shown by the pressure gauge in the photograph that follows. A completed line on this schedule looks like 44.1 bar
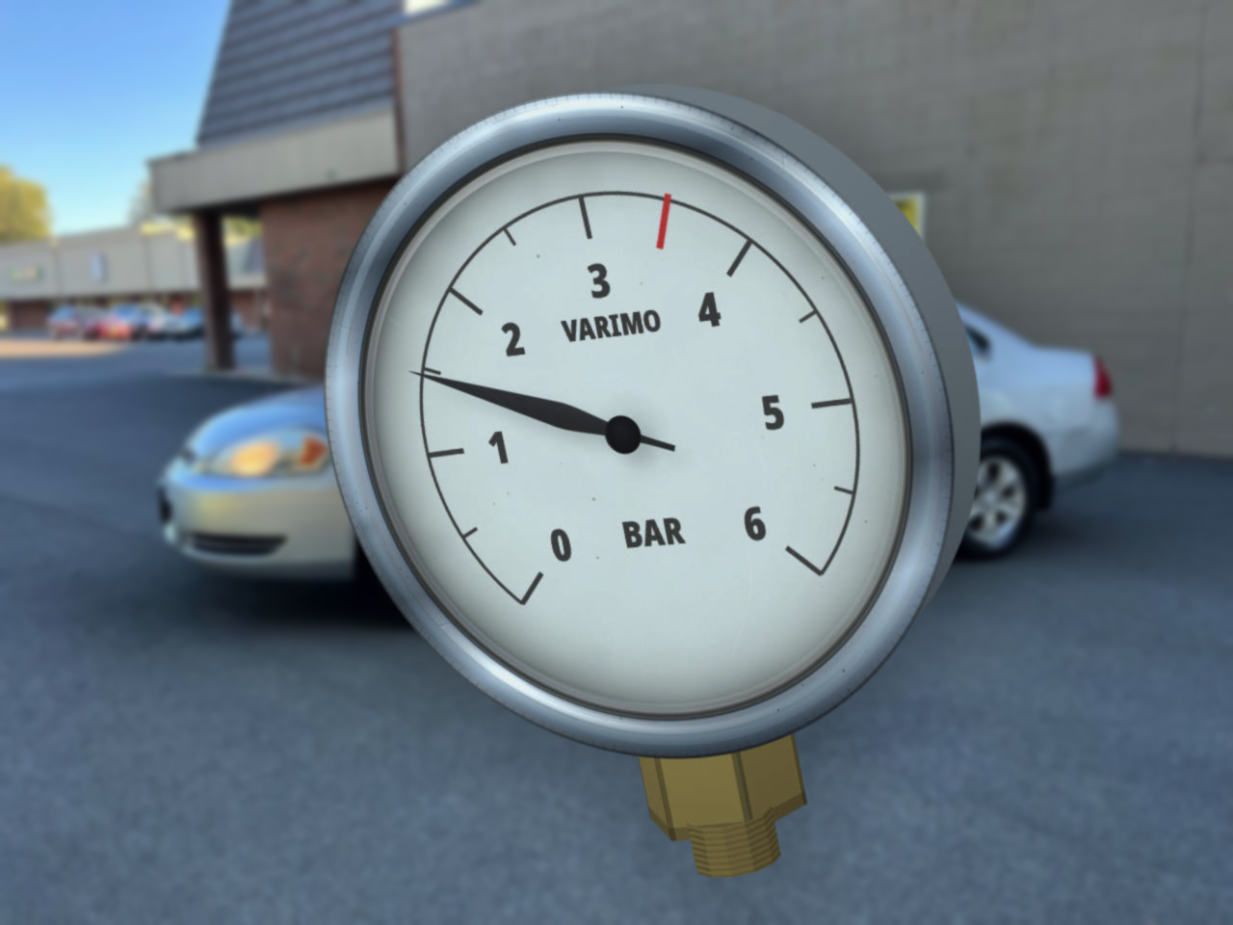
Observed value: 1.5 bar
